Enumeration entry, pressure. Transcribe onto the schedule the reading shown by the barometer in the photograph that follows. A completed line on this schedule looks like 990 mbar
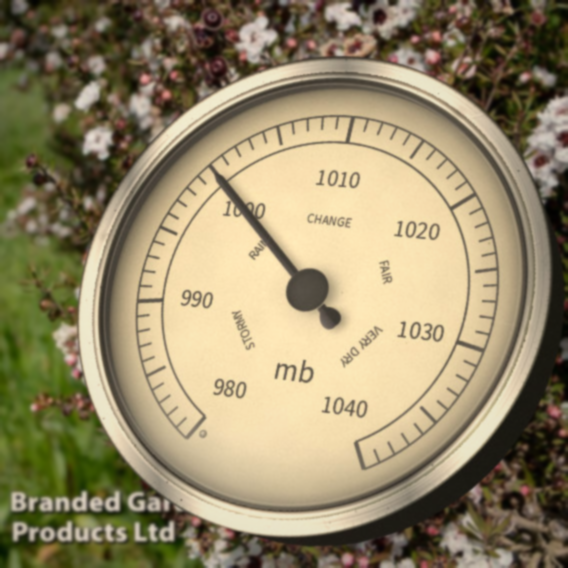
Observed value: 1000 mbar
